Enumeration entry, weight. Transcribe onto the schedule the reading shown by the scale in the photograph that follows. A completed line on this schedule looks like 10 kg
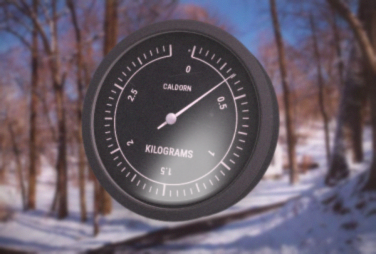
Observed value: 0.35 kg
